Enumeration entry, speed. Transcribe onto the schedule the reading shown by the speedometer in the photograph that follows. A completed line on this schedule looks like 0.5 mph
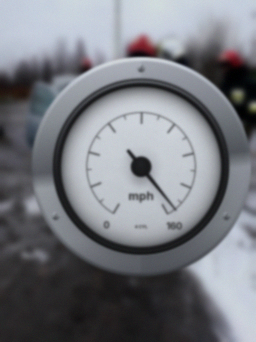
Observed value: 155 mph
